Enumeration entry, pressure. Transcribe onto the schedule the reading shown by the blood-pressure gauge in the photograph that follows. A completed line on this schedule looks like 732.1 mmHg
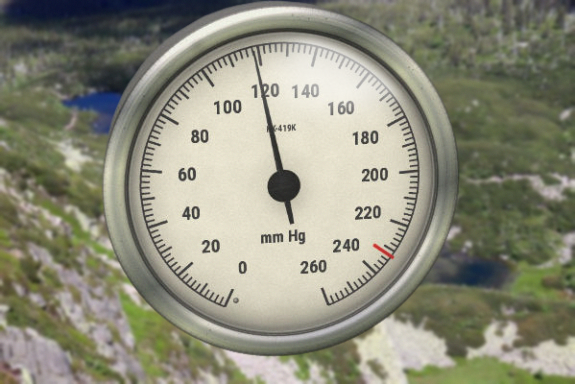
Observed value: 118 mmHg
